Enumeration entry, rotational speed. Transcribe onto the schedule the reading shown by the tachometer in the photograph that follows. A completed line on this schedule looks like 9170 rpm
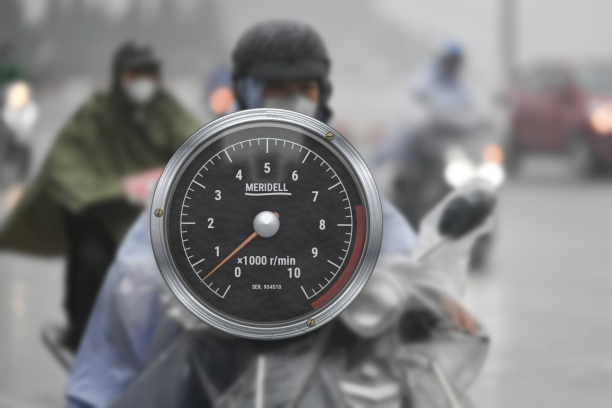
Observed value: 600 rpm
